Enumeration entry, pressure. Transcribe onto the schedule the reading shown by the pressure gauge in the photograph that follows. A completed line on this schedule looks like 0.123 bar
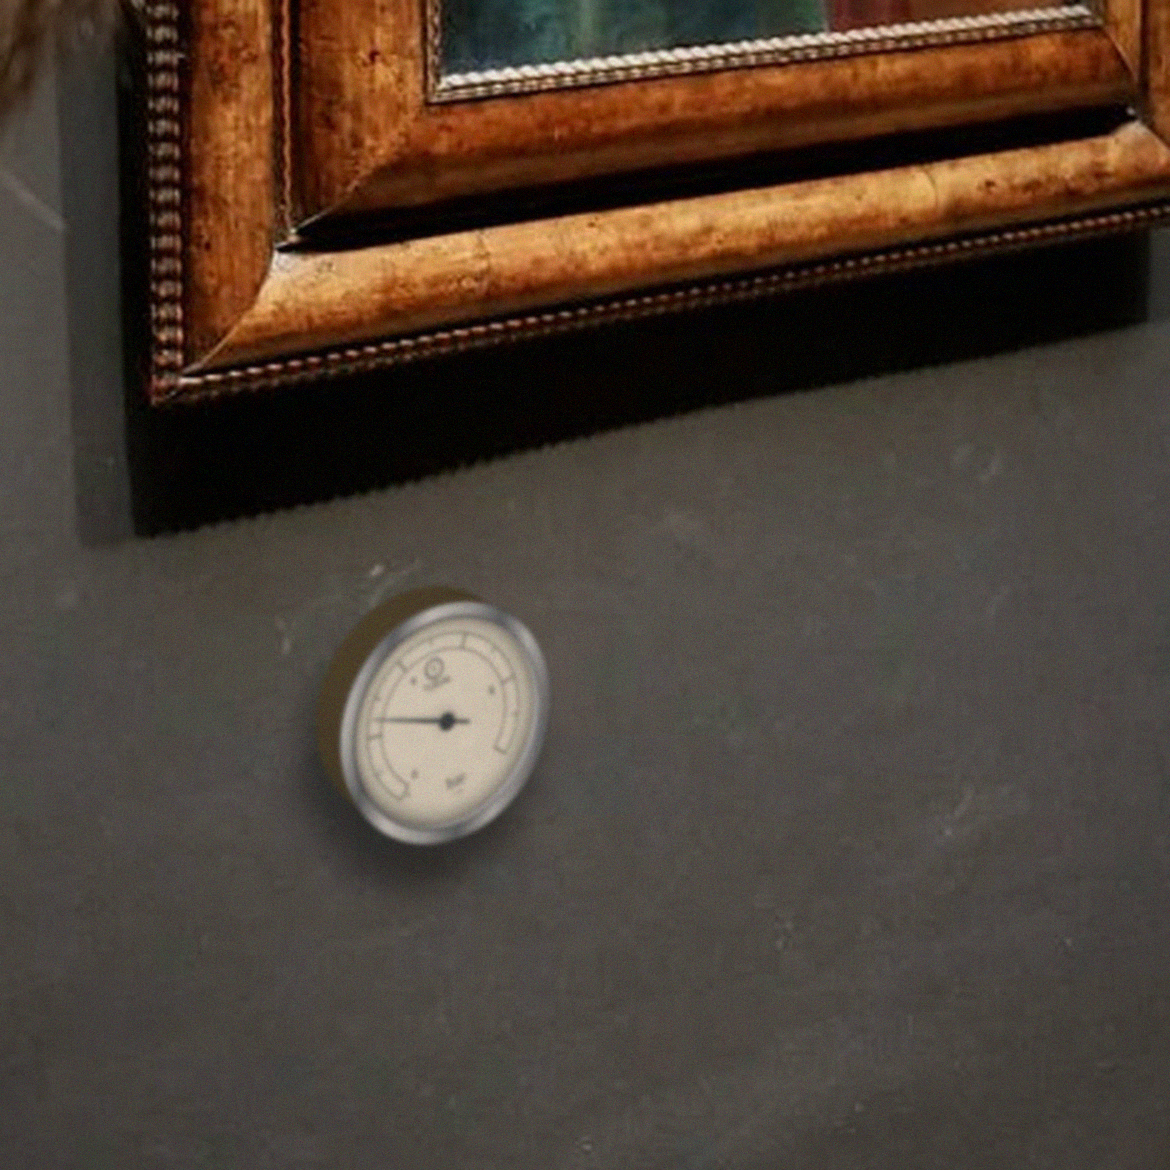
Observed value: 2.5 bar
